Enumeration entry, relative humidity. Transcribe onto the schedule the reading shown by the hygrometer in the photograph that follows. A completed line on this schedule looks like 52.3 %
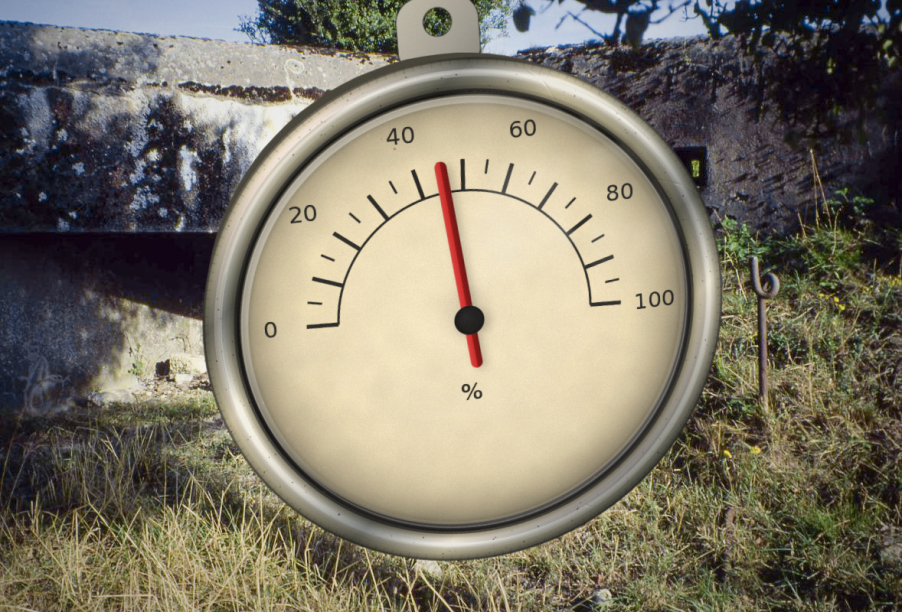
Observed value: 45 %
